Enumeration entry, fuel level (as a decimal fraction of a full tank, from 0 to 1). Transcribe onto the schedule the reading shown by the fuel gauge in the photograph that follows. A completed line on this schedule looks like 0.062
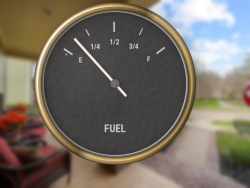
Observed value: 0.125
